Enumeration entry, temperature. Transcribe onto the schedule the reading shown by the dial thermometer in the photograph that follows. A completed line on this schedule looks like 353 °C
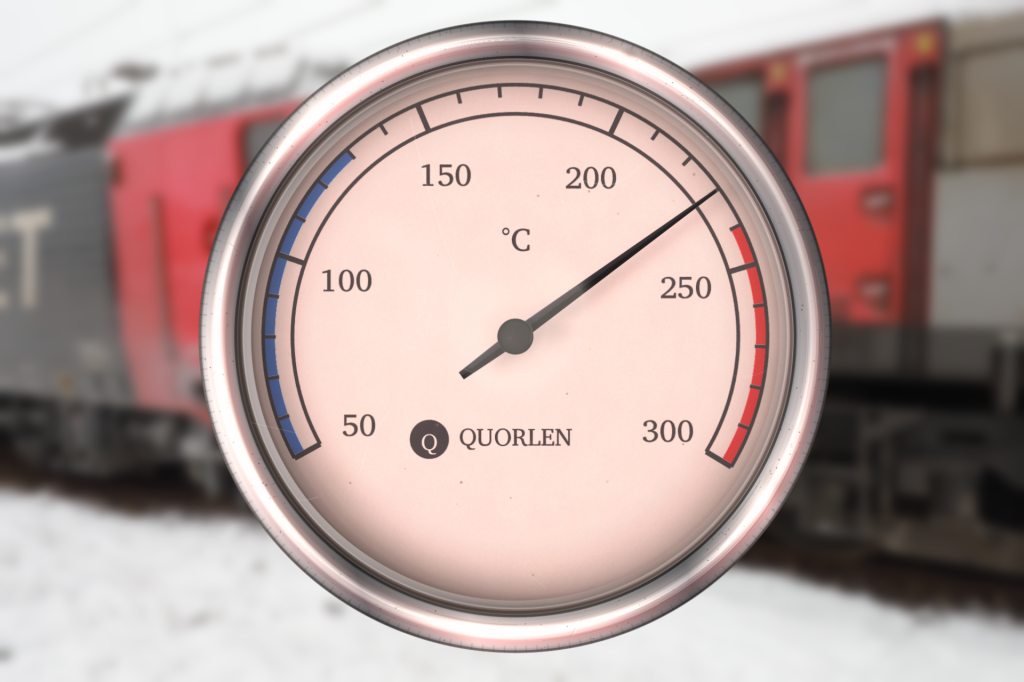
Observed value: 230 °C
